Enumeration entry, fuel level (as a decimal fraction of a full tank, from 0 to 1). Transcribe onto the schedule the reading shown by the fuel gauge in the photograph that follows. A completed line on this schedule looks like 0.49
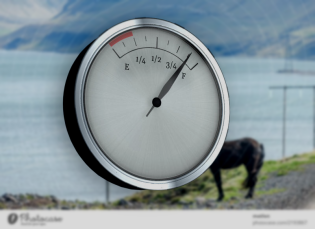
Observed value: 0.875
